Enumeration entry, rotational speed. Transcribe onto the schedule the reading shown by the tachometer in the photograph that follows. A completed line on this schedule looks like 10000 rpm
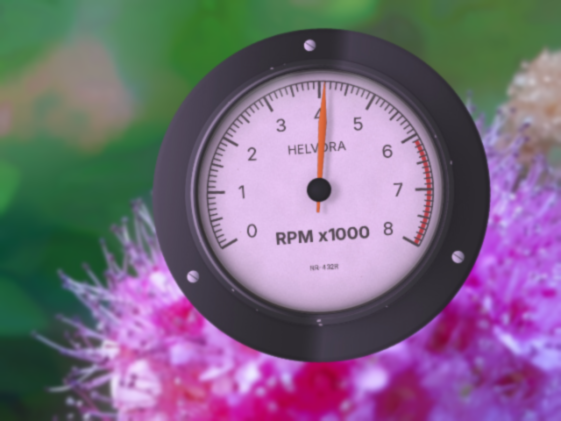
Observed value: 4100 rpm
